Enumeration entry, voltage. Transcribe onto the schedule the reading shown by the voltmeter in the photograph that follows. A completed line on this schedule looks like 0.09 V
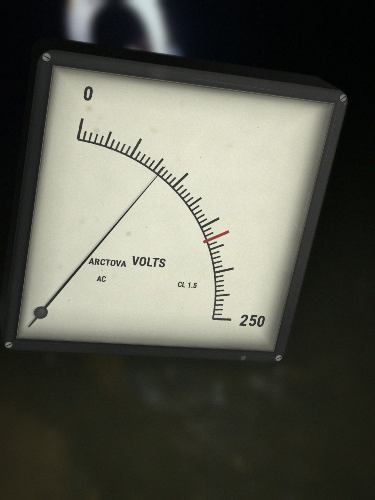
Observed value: 80 V
